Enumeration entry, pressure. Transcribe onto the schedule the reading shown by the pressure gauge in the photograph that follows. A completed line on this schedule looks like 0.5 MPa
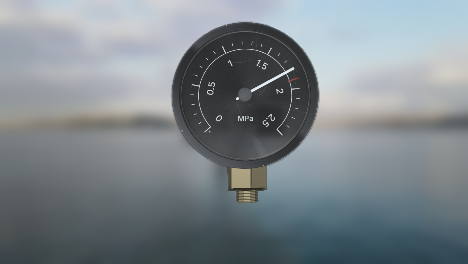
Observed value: 1.8 MPa
